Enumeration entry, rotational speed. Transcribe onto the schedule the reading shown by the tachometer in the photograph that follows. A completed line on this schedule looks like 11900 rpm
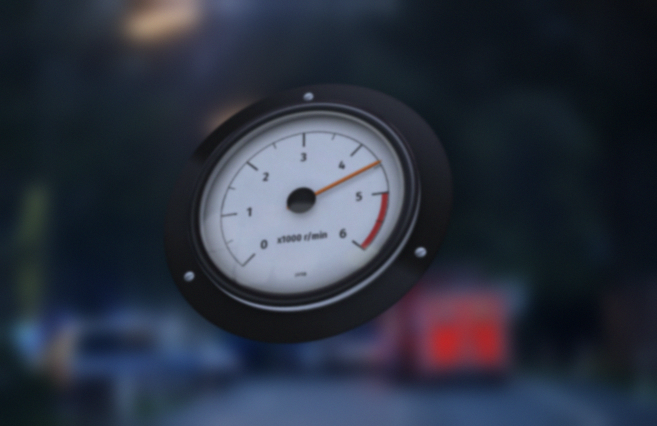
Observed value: 4500 rpm
